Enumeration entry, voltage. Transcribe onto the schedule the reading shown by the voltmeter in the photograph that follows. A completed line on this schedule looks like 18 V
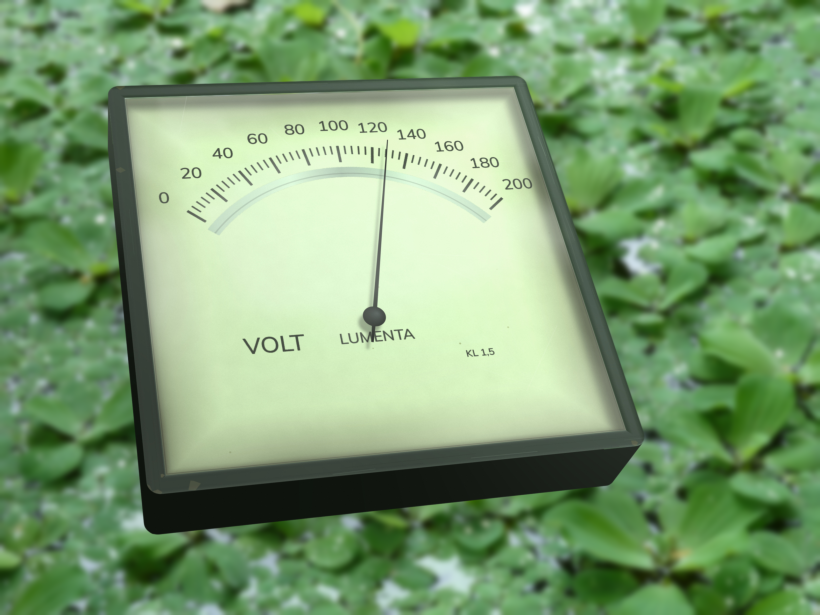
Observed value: 128 V
